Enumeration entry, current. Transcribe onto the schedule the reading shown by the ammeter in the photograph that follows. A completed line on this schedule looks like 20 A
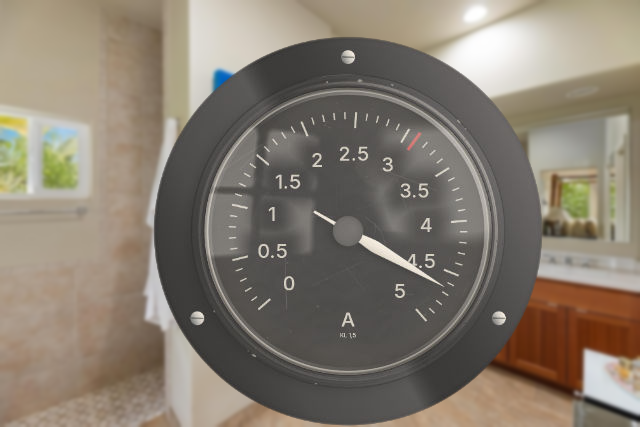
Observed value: 4.65 A
